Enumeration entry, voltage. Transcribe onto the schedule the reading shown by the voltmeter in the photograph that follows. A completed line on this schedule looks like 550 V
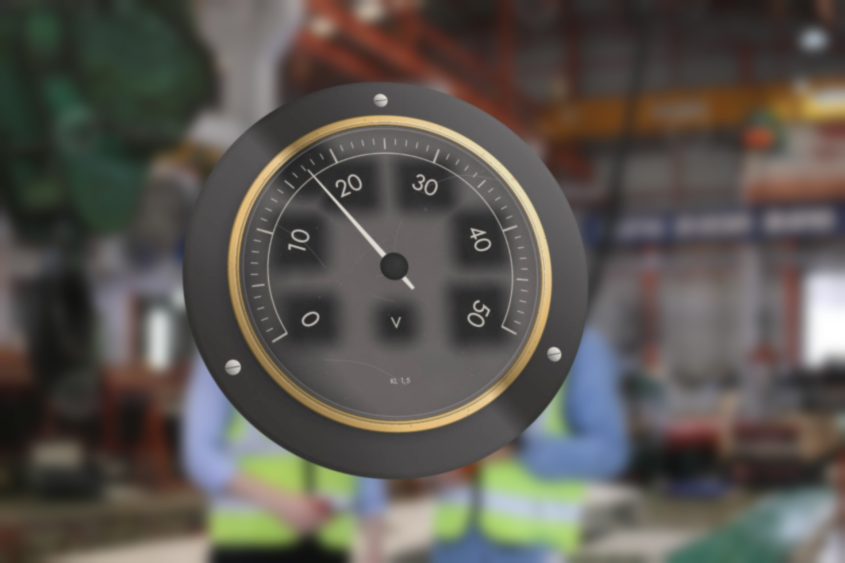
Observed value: 17 V
